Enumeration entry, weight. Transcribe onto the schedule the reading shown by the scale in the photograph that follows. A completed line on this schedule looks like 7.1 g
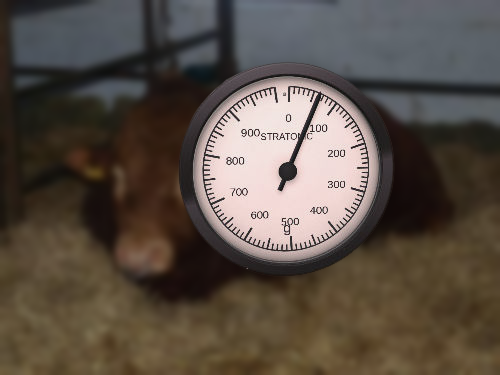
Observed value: 60 g
